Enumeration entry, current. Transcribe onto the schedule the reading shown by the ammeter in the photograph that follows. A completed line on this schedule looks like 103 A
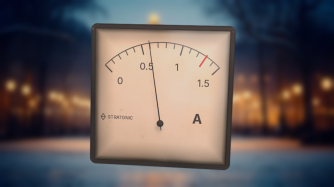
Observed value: 0.6 A
